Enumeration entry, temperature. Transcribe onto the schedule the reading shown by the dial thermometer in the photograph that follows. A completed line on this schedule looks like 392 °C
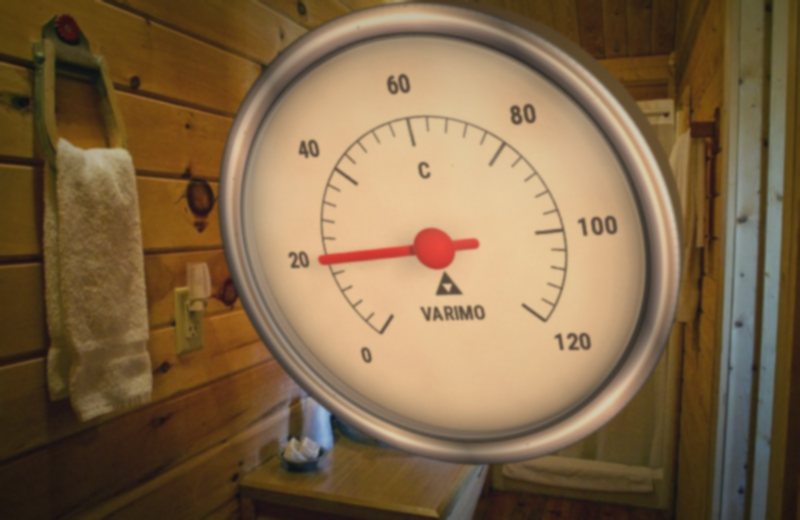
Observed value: 20 °C
